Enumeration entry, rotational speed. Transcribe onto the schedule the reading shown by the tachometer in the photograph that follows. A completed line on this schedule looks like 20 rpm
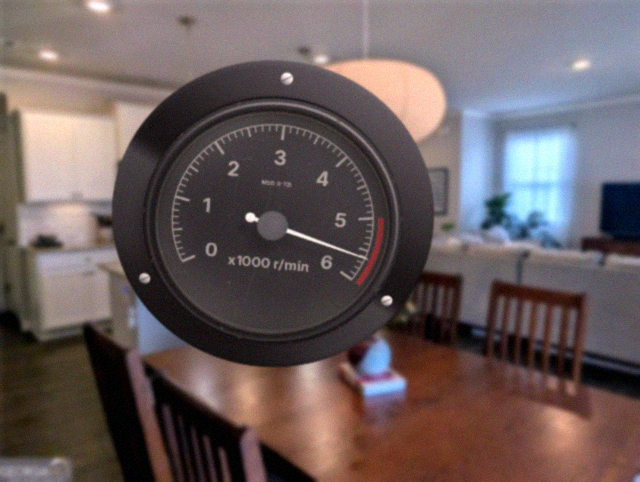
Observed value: 5600 rpm
